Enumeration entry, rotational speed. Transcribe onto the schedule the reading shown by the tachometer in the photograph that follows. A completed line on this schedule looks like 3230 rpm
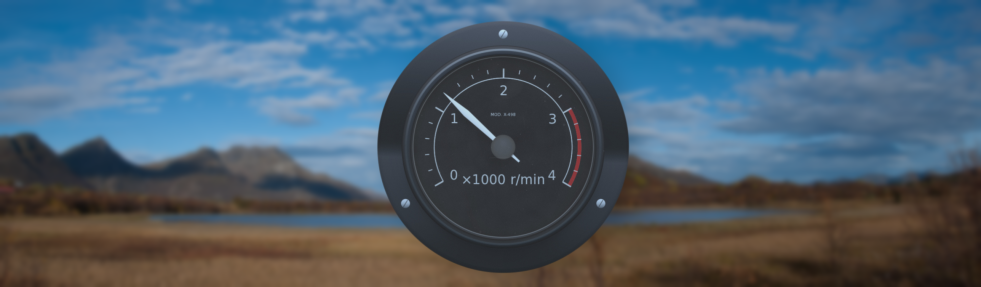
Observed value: 1200 rpm
